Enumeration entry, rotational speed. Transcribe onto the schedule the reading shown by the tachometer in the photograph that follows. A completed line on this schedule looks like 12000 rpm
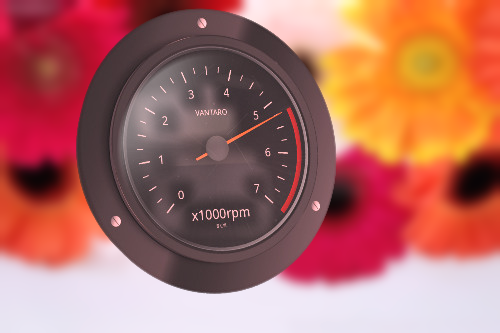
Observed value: 5250 rpm
